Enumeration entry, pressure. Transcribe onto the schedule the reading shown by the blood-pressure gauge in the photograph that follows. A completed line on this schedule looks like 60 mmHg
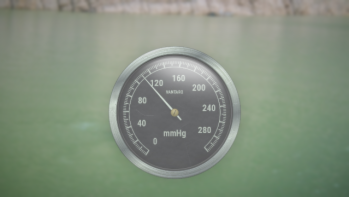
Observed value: 110 mmHg
